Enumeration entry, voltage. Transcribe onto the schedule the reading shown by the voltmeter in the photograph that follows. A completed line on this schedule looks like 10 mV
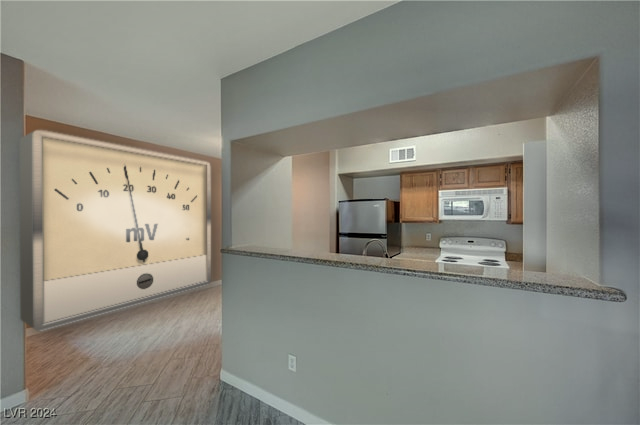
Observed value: 20 mV
